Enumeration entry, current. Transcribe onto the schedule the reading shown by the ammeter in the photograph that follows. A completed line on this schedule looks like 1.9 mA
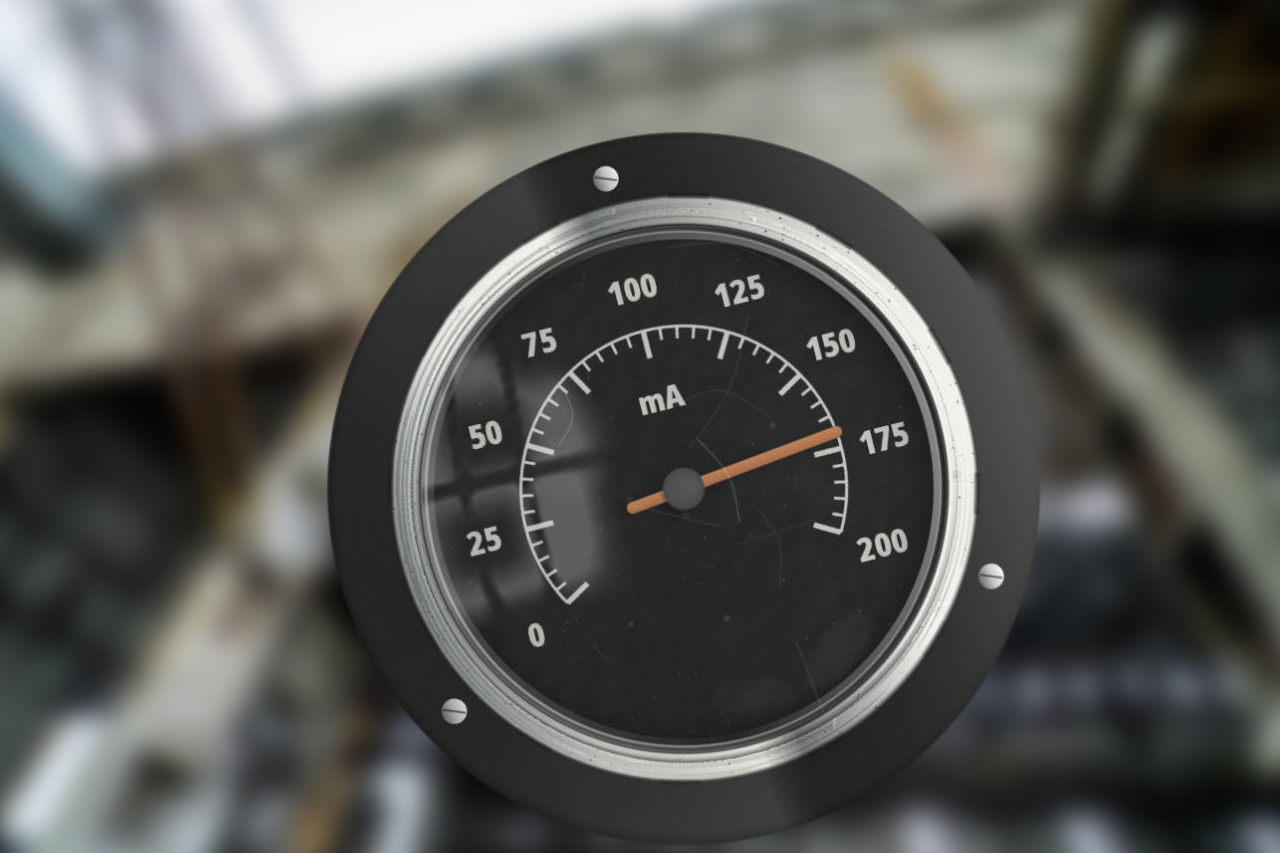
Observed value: 170 mA
